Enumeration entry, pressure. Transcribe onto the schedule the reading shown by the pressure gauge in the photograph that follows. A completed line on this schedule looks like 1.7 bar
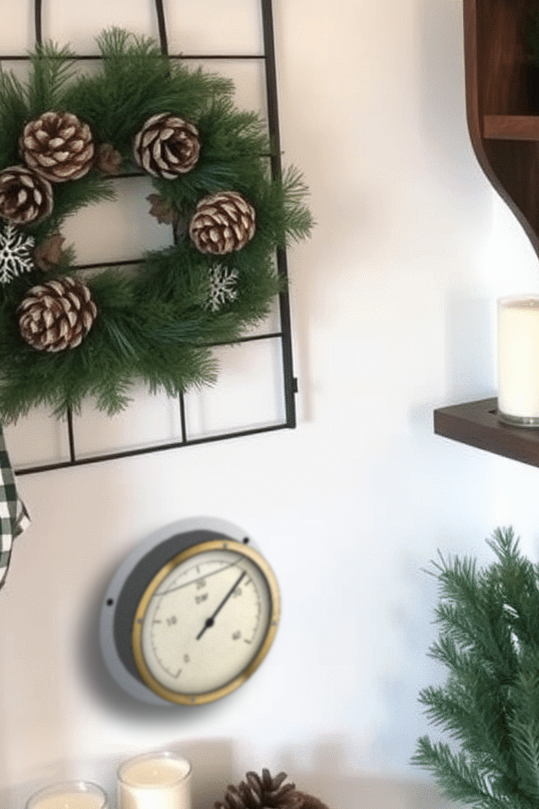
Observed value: 28 bar
